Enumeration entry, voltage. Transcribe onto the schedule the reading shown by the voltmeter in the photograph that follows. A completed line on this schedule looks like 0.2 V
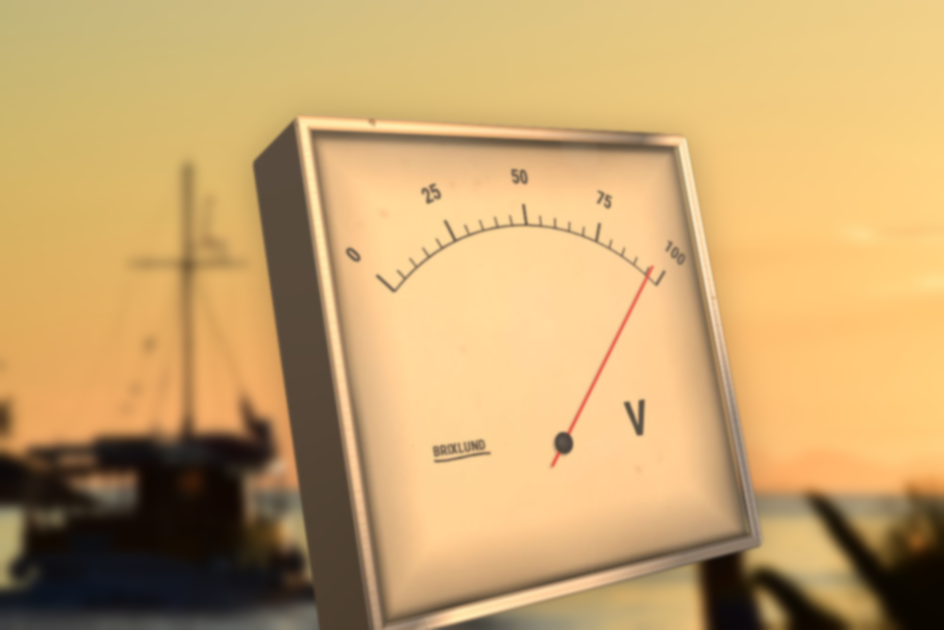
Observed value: 95 V
